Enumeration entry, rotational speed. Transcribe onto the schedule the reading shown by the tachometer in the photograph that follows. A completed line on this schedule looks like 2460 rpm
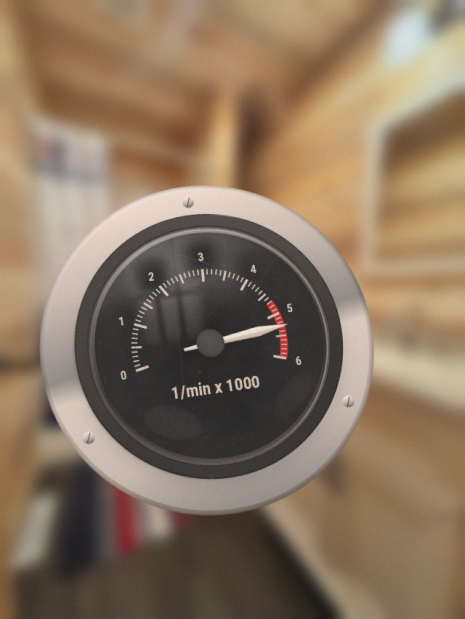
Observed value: 5300 rpm
